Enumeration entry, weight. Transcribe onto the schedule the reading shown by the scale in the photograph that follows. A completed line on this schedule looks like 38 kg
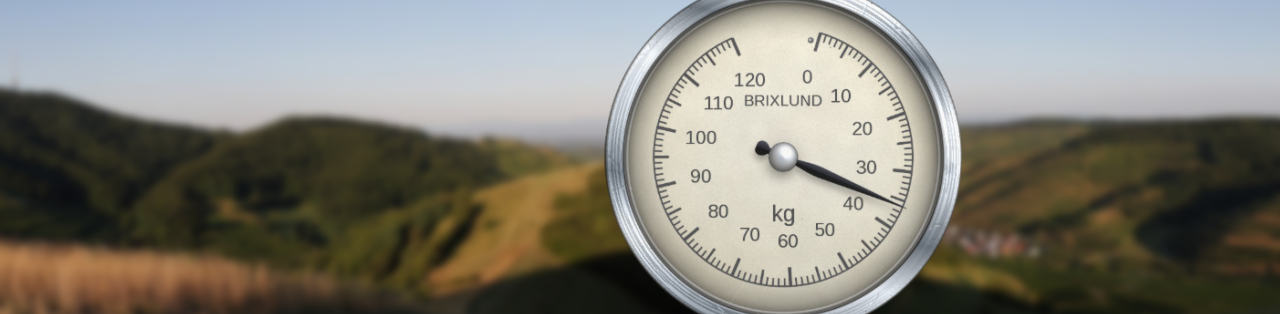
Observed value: 36 kg
